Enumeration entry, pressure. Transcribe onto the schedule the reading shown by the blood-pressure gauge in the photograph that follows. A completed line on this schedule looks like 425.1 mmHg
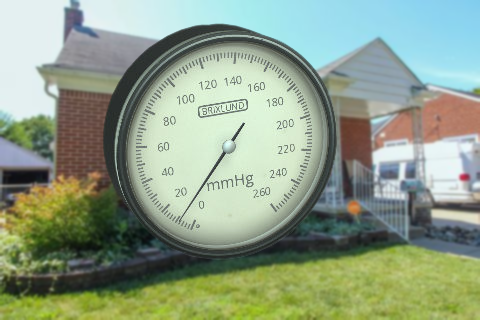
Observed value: 10 mmHg
